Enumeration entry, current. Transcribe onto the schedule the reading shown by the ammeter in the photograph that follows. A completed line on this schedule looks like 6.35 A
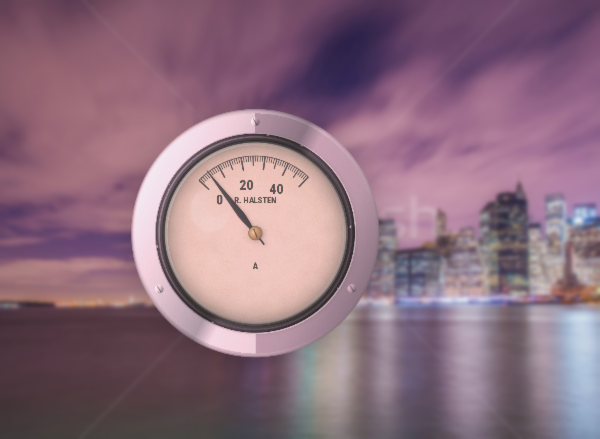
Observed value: 5 A
